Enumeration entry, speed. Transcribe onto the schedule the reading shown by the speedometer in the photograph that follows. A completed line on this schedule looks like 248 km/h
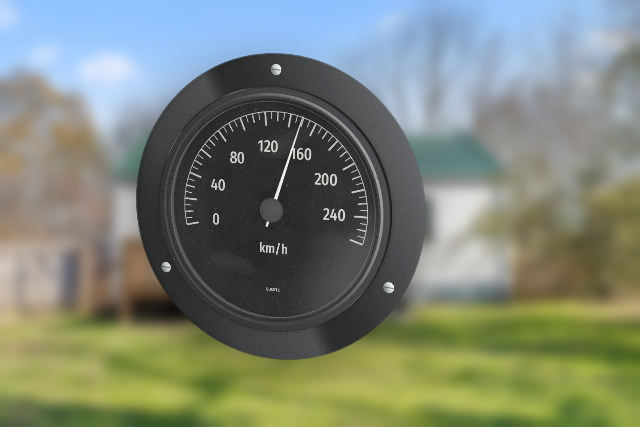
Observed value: 150 km/h
